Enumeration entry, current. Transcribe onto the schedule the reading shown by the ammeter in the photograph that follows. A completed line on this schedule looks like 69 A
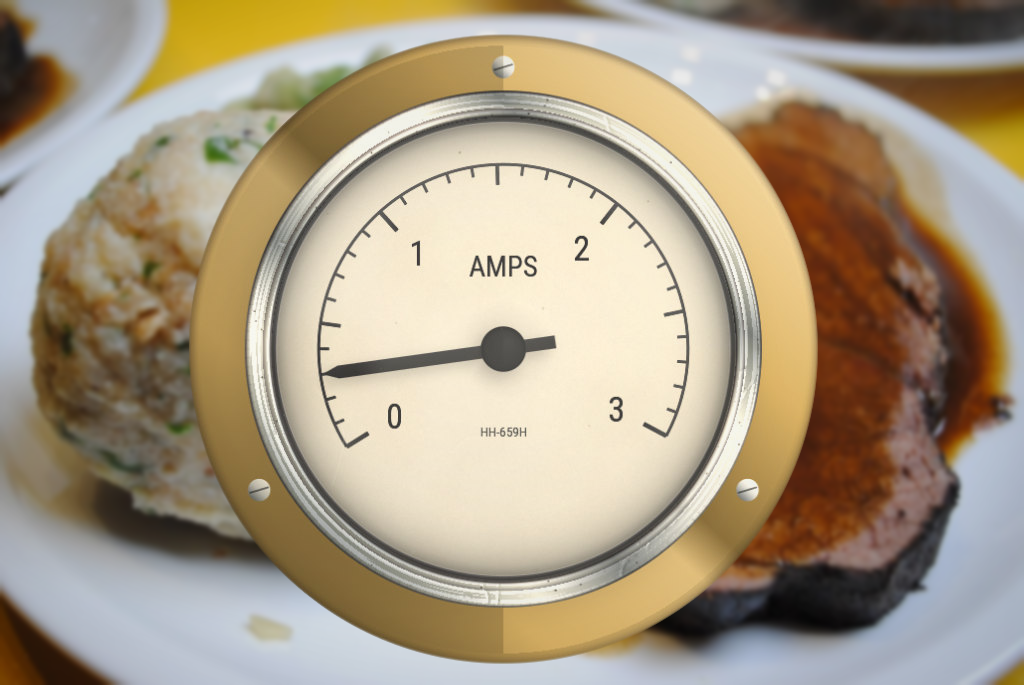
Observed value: 0.3 A
